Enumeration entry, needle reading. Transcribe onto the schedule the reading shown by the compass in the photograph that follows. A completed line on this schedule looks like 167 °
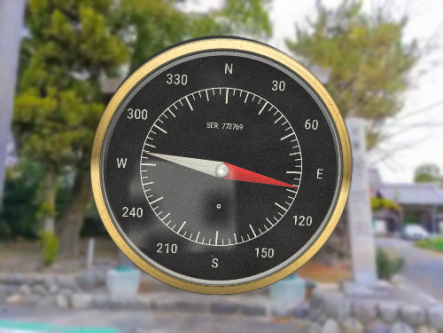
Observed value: 100 °
